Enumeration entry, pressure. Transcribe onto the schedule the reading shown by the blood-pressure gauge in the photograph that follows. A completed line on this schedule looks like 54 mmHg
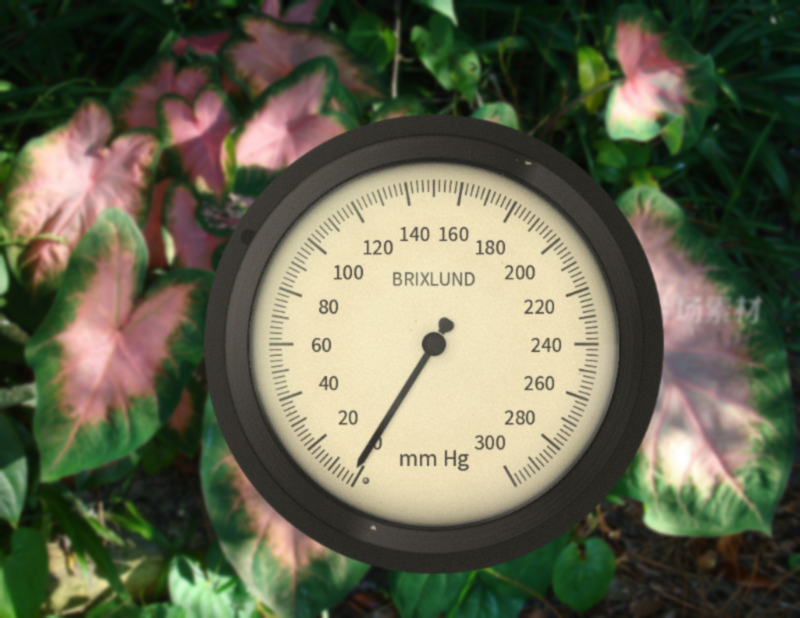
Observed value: 2 mmHg
